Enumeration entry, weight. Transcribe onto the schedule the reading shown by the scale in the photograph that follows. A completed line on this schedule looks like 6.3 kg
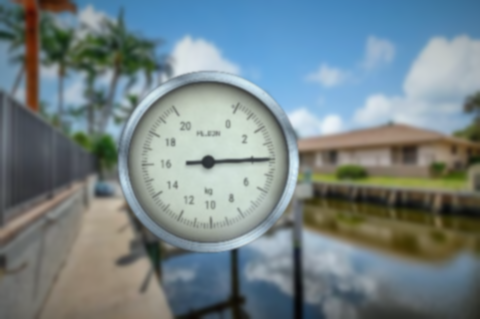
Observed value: 4 kg
